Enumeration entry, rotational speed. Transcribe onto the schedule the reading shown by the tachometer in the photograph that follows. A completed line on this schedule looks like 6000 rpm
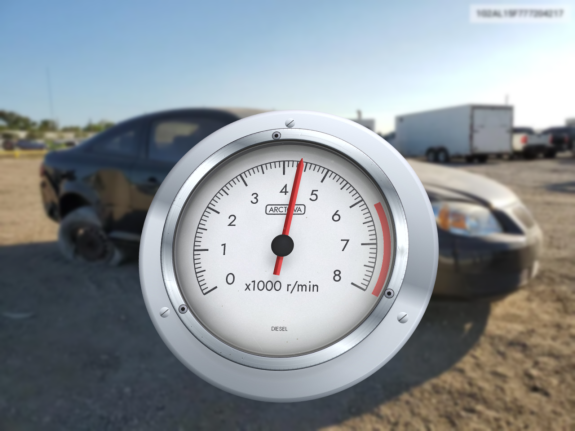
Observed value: 4400 rpm
